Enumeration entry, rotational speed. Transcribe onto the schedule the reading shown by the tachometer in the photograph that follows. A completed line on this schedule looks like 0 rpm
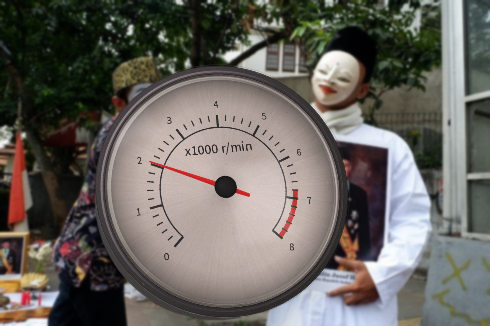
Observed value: 2000 rpm
